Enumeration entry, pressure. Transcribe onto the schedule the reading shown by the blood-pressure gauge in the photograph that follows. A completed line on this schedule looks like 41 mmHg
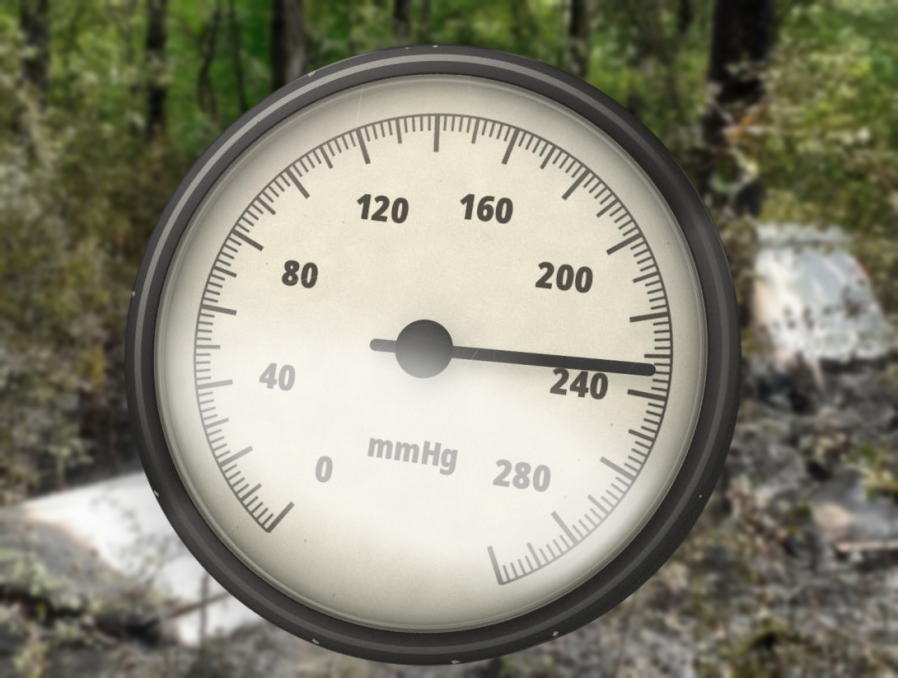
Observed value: 234 mmHg
